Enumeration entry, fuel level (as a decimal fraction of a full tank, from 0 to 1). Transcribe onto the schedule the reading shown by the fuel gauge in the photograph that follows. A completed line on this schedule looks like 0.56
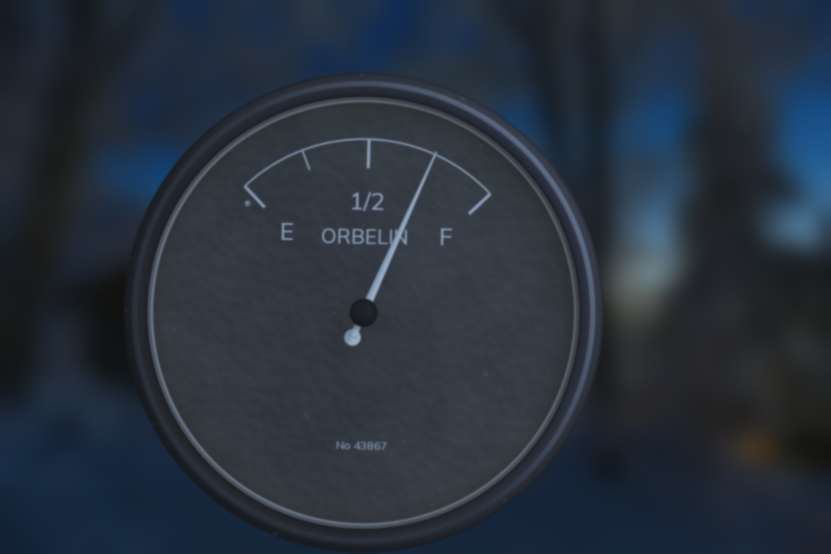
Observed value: 0.75
